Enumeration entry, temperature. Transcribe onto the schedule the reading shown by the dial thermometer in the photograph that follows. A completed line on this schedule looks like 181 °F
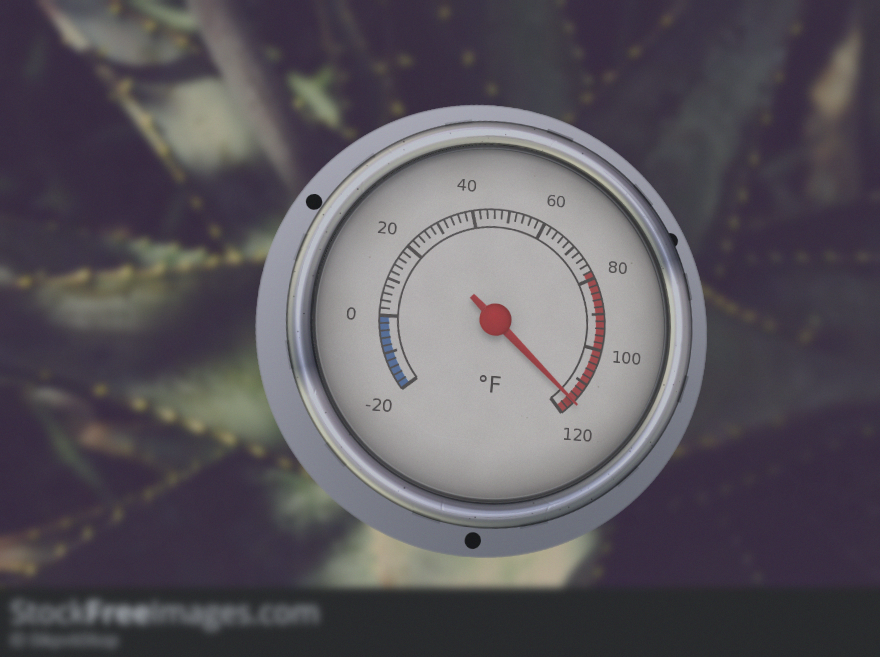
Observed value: 116 °F
